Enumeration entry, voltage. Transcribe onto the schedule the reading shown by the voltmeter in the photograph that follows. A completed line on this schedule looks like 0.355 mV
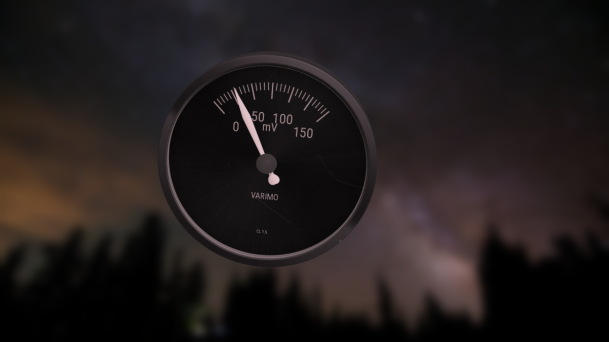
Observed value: 30 mV
